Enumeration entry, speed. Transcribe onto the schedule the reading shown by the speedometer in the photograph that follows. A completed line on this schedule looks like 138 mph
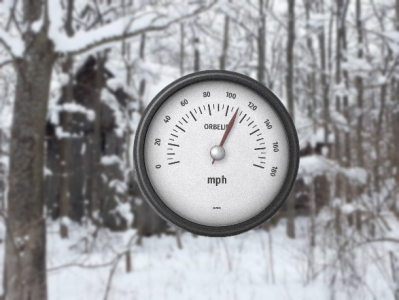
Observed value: 110 mph
